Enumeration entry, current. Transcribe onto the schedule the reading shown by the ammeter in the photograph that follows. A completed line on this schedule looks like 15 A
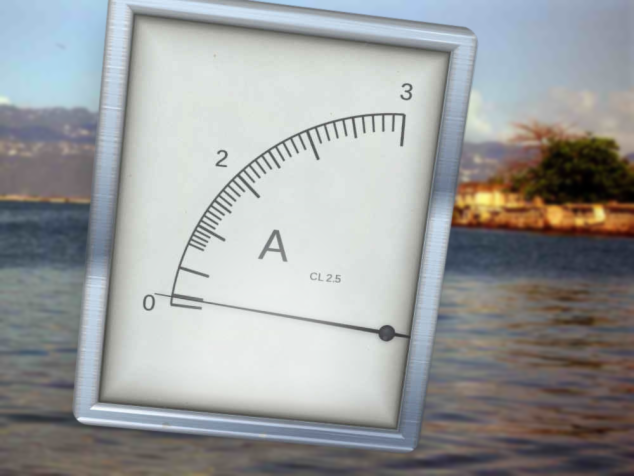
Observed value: 0.5 A
